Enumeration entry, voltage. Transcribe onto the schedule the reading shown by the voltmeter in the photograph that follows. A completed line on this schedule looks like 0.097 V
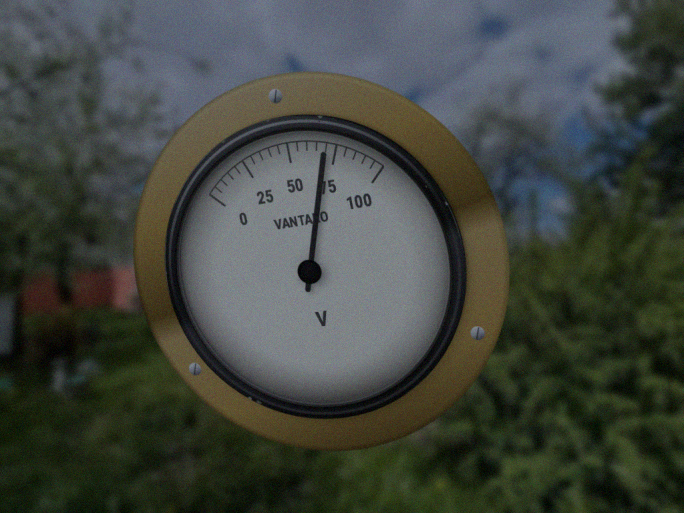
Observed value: 70 V
